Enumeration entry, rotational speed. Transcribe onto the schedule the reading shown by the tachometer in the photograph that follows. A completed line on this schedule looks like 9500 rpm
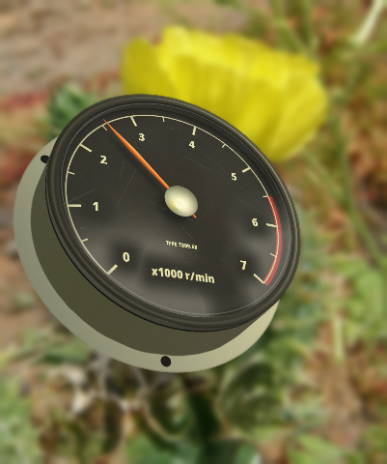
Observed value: 2500 rpm
